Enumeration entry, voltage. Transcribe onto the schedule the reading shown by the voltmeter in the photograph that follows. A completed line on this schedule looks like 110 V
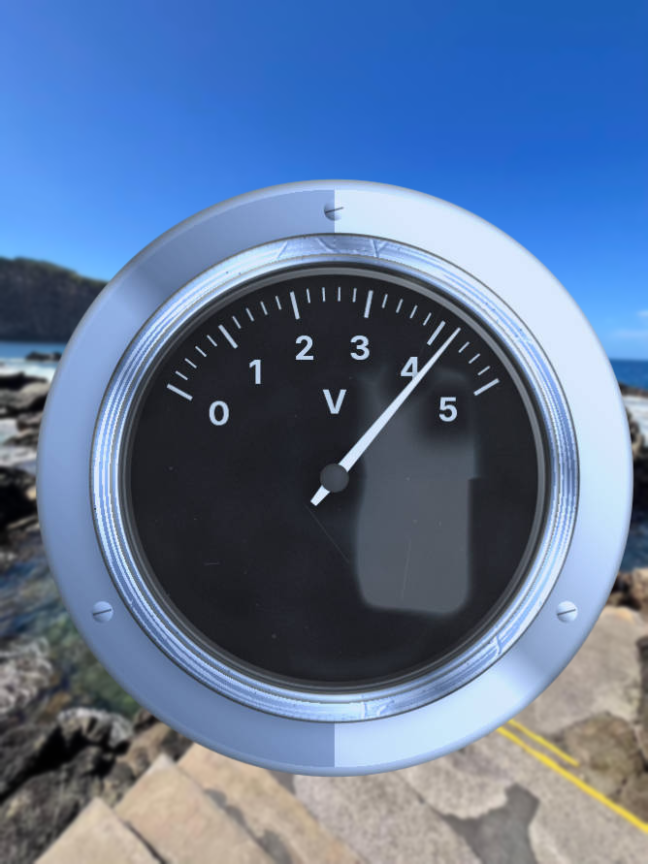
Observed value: 4.2 V
